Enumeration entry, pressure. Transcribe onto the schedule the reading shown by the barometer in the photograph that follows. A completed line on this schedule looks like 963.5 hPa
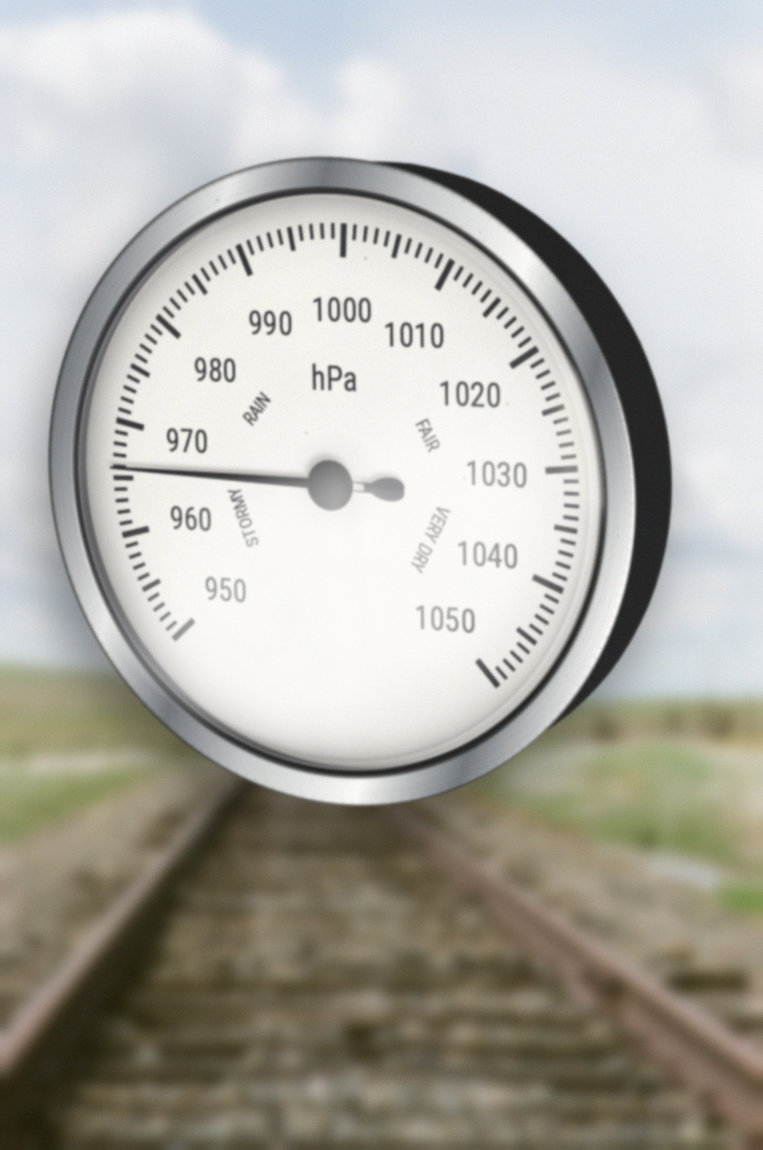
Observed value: 966 hPa
